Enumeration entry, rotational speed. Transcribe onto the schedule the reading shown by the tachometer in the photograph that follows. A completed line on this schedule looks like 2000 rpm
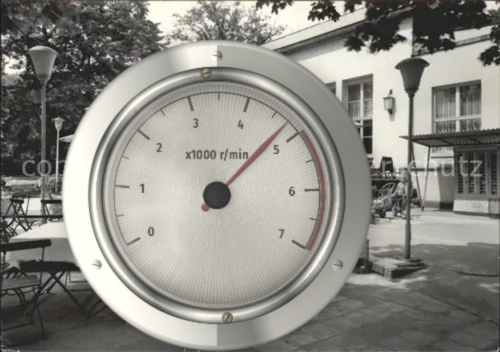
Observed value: 4750 rpm
